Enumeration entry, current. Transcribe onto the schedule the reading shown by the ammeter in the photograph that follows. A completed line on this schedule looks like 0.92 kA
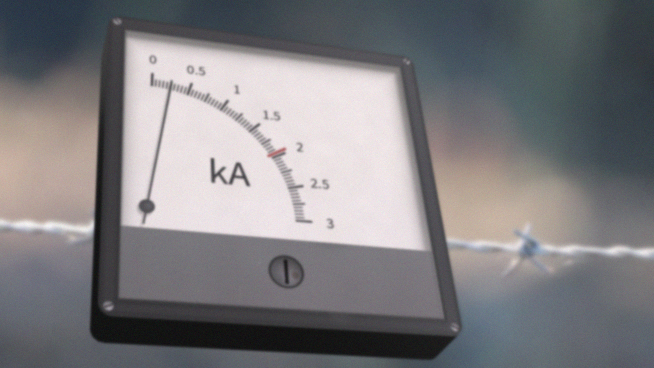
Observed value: 0.25 kA
